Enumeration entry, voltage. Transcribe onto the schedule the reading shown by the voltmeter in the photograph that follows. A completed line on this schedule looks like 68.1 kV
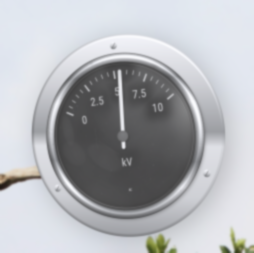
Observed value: 5.5 kV
